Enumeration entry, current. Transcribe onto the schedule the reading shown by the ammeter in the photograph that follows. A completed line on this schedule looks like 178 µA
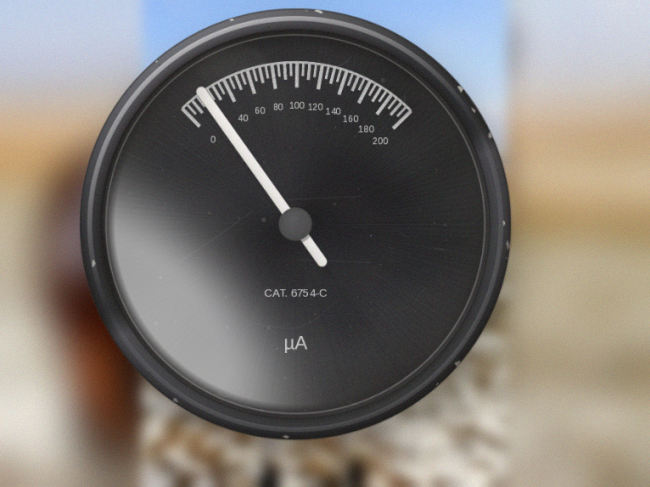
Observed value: 20 µA
